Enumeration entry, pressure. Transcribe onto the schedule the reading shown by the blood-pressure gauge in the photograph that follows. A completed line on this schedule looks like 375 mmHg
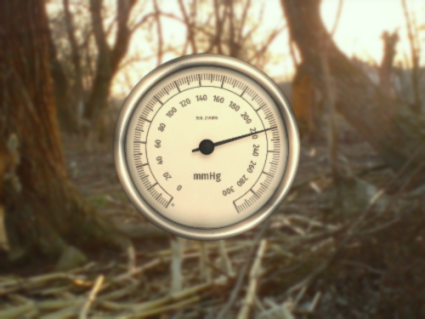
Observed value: 220 mmHg
